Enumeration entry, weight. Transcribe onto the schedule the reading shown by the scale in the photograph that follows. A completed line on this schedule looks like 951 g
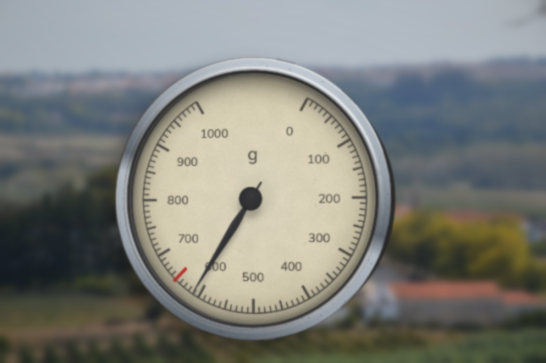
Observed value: 610 g
